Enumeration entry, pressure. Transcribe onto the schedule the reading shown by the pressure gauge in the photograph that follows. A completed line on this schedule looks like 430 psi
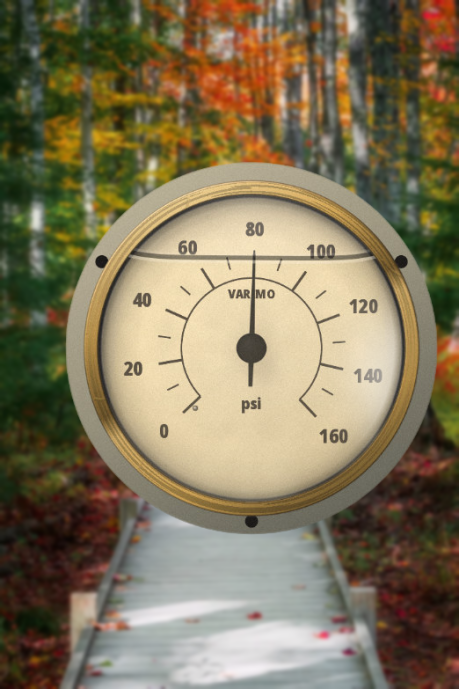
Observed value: 80 psi
